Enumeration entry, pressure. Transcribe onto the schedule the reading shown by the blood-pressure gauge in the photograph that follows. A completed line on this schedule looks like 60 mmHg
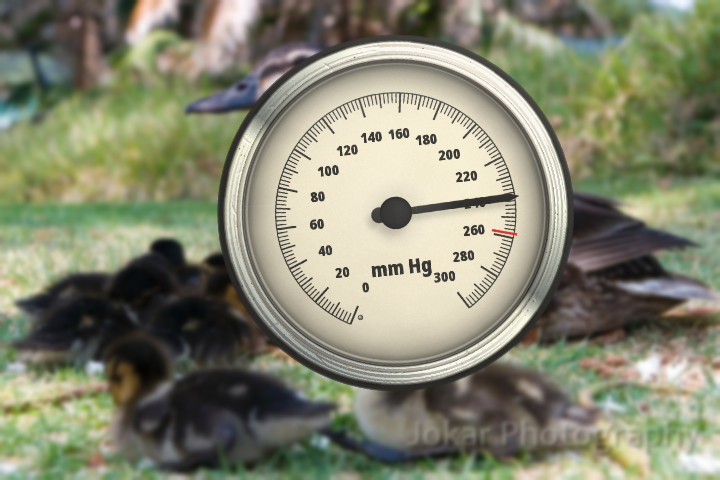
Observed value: 240 mmHg
